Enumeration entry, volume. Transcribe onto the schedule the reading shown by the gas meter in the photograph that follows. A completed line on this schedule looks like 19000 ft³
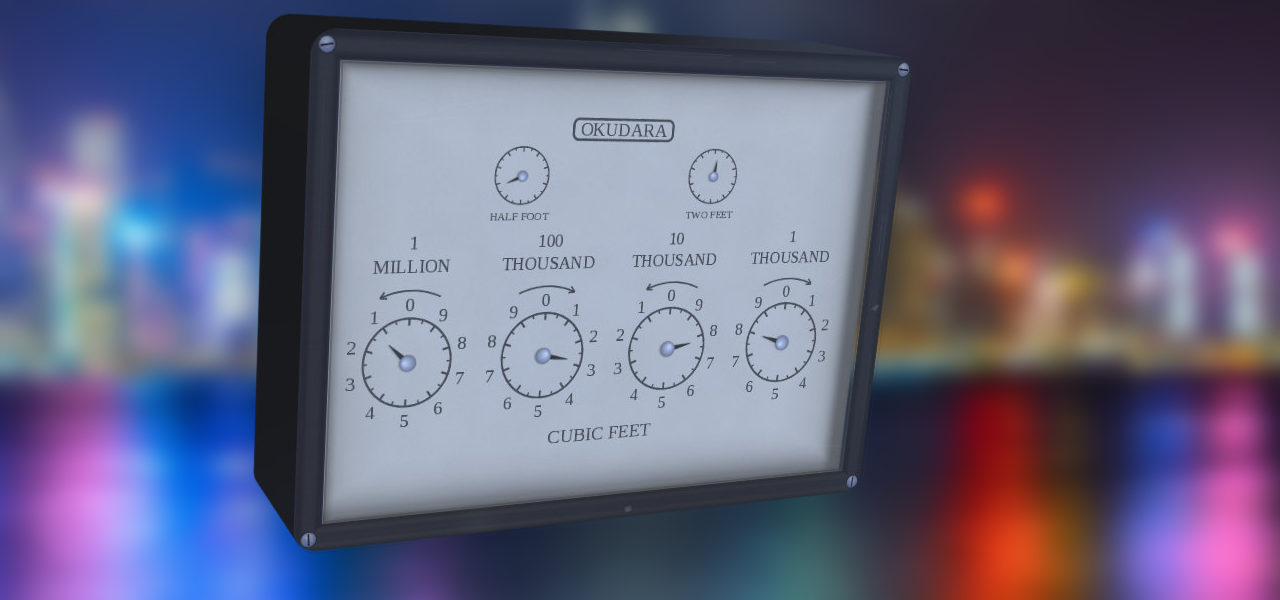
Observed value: 127800 ft³
